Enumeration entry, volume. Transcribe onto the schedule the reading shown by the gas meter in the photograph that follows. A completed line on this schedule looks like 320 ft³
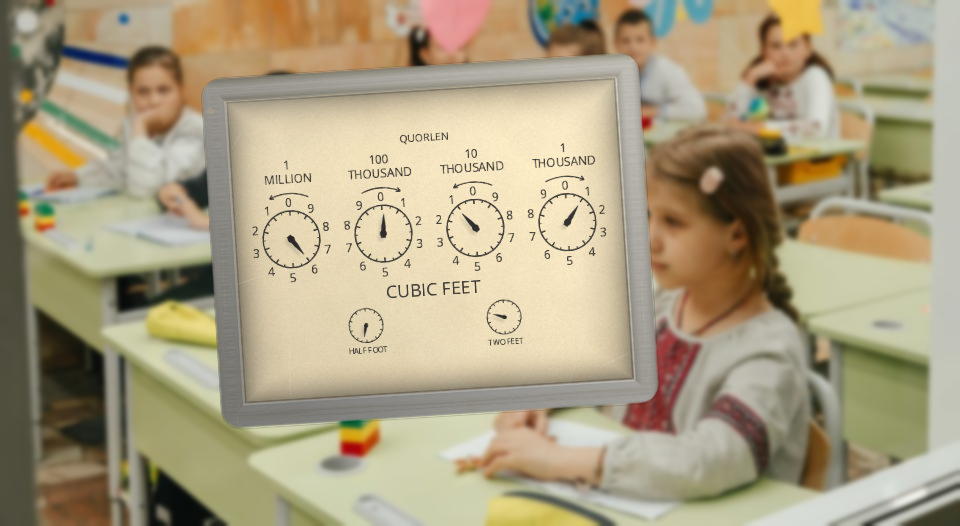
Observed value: 601100 ft³
